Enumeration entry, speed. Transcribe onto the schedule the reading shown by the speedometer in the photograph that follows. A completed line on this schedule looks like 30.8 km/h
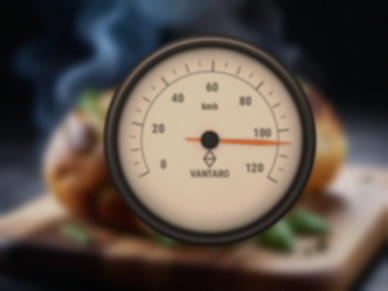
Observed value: 105 km/h
